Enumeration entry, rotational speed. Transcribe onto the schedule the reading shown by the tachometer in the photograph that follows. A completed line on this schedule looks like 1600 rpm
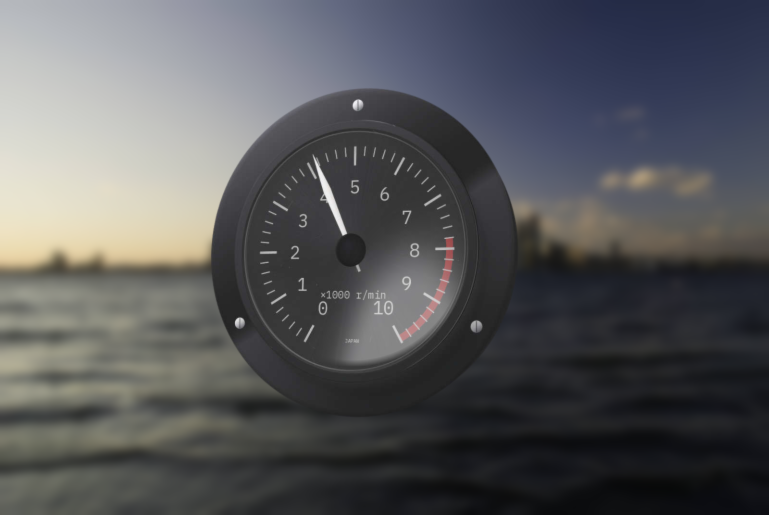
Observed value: 4200 rpm
